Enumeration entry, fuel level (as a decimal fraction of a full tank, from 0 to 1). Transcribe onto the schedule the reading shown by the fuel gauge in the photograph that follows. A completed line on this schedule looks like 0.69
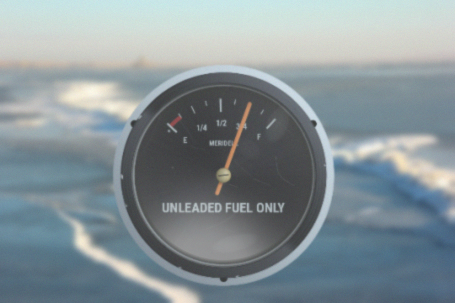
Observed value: 0.75
